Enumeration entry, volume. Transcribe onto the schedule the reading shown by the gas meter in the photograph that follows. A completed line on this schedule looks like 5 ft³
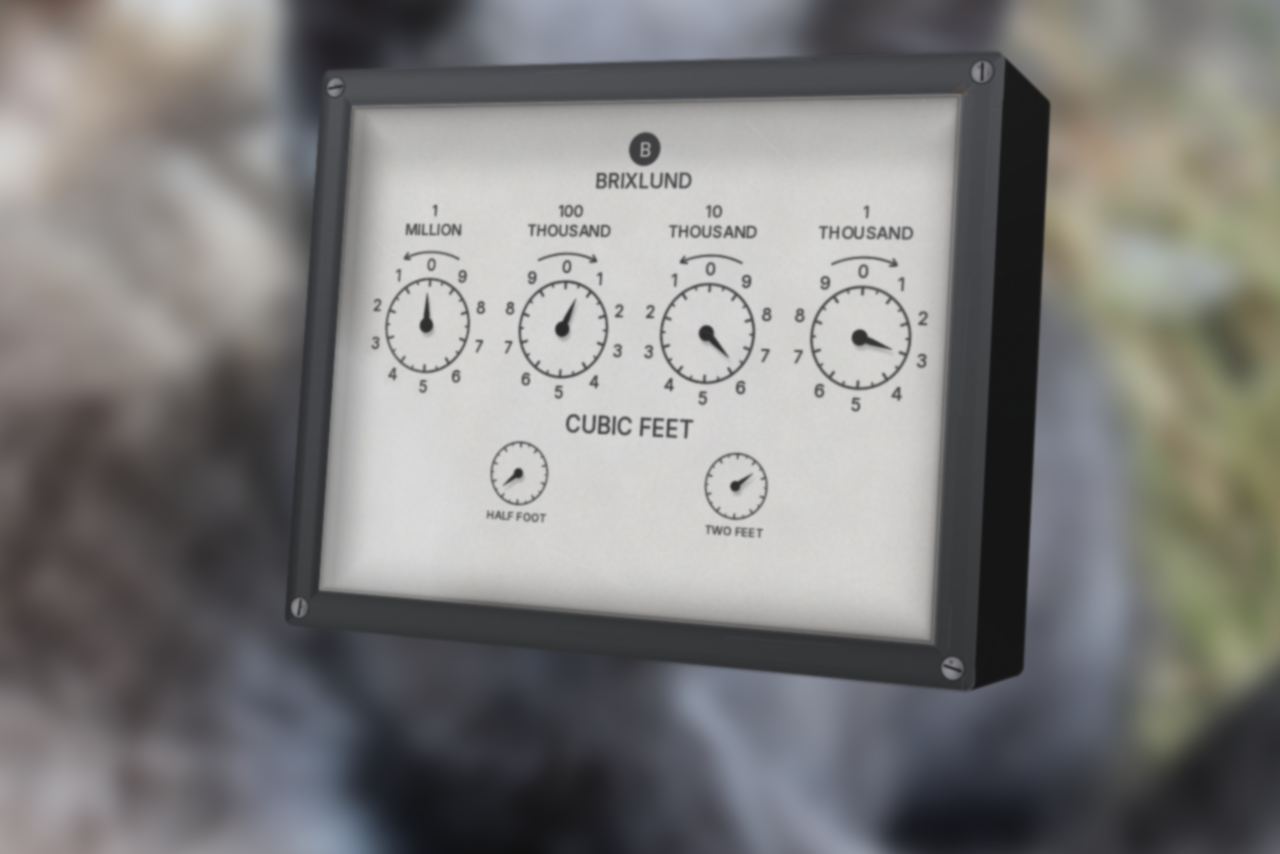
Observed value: 6300 ft³
